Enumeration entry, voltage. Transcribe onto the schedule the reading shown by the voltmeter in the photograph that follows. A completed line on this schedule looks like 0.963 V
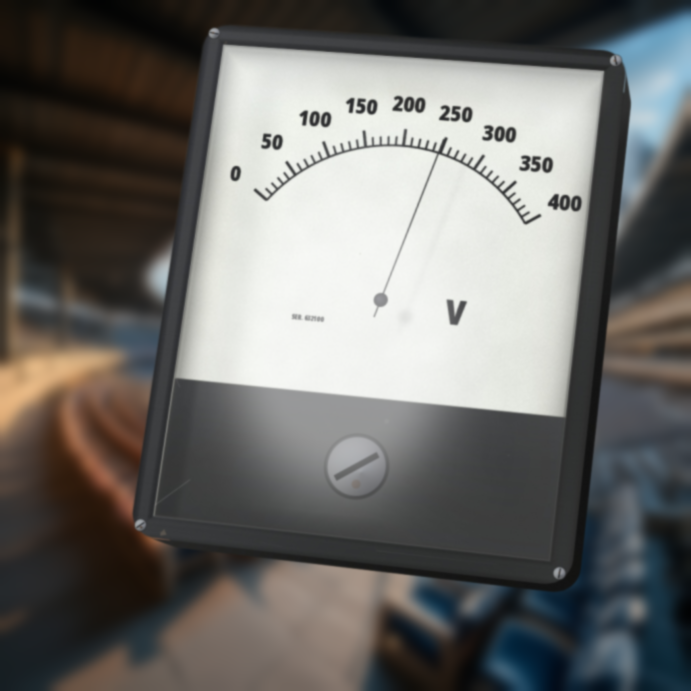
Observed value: 250 V
